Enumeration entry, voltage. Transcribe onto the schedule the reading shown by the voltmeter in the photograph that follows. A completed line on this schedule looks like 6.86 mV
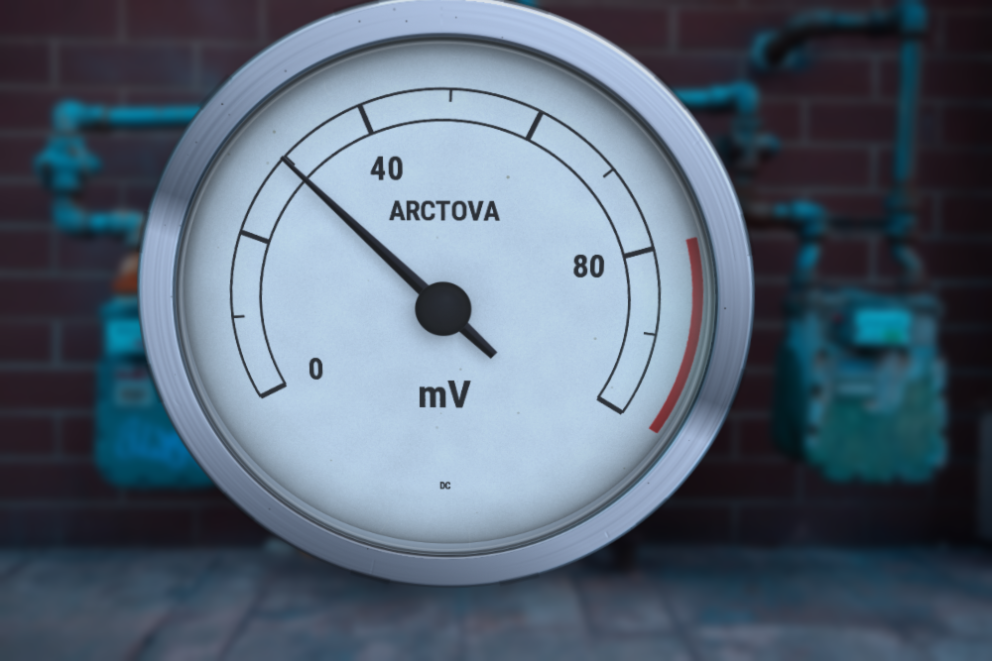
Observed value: 30 mV
